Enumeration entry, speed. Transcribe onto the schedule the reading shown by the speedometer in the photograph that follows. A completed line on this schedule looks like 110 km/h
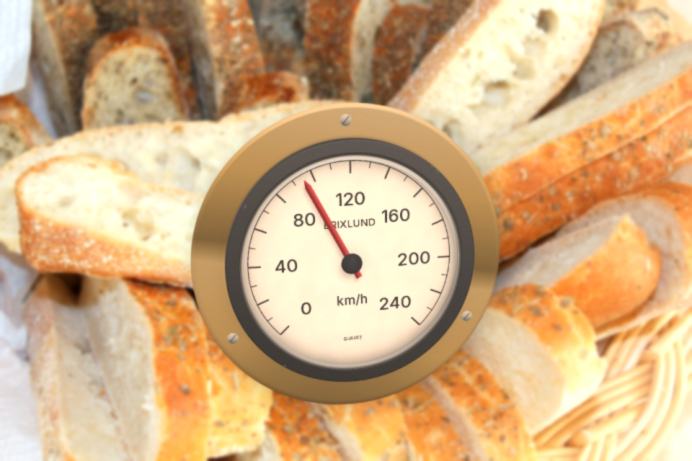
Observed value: 95 km/h
